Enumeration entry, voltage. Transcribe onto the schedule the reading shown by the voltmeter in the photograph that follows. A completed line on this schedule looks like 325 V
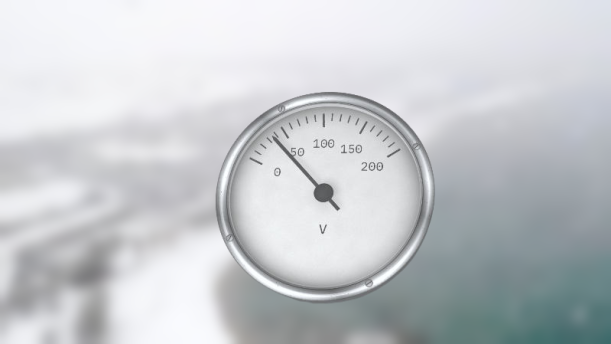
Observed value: 35 V
